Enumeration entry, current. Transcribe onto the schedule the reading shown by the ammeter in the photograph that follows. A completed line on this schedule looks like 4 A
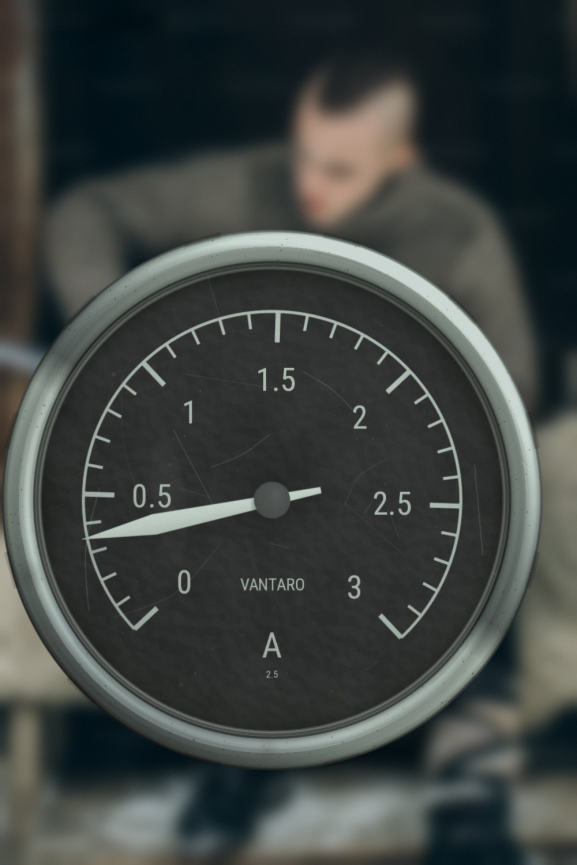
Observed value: 0.35 A
